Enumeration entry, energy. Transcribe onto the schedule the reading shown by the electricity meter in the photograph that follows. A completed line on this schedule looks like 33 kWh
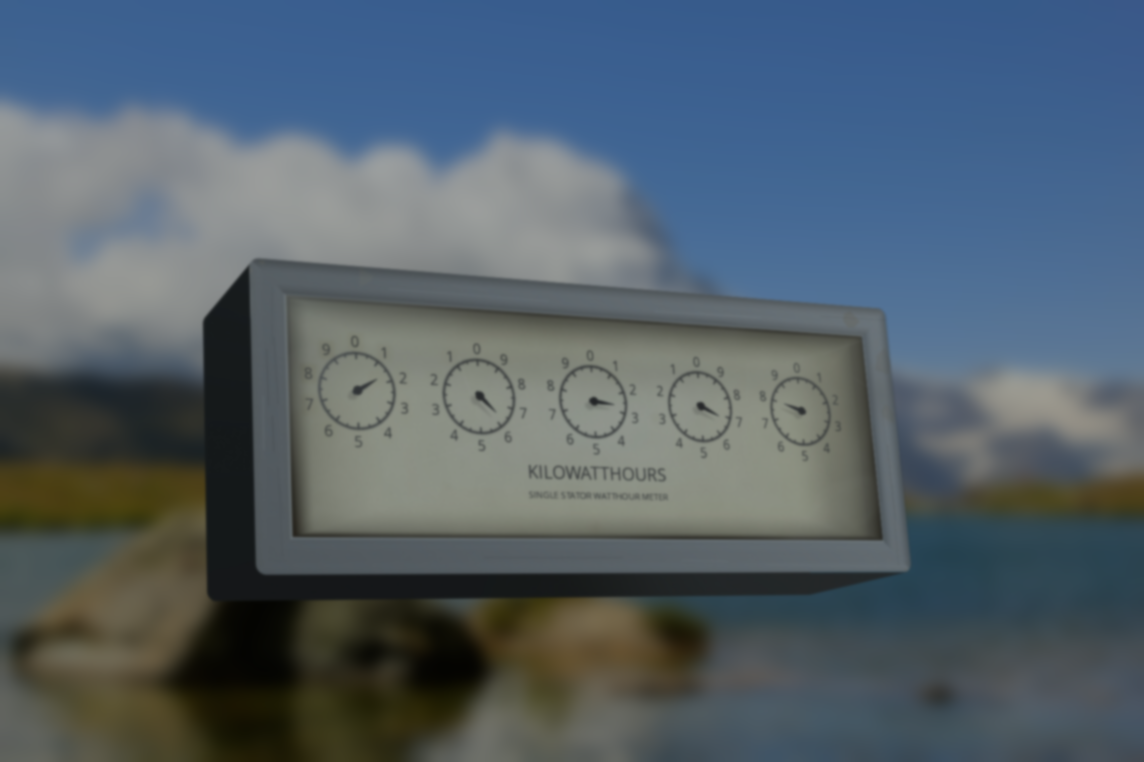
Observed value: 16268 kWh
